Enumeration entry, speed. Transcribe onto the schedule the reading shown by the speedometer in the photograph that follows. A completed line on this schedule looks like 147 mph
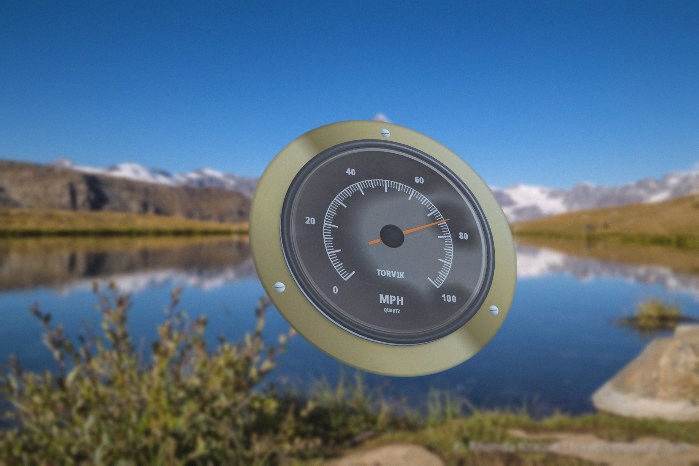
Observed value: 75 mph
